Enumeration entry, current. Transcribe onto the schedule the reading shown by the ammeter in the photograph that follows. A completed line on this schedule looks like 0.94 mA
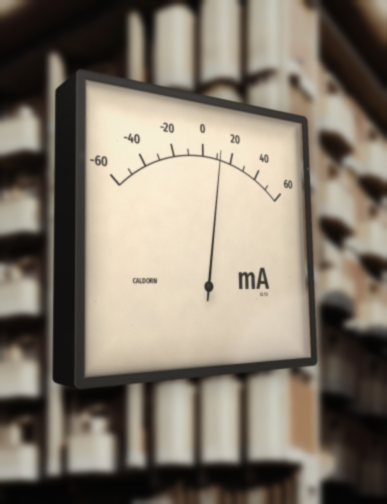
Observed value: 10 mA
